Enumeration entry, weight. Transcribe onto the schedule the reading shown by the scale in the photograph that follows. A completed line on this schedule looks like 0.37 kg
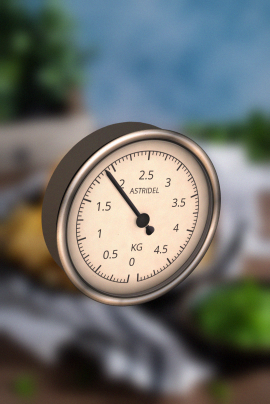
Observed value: 1.9 kg
